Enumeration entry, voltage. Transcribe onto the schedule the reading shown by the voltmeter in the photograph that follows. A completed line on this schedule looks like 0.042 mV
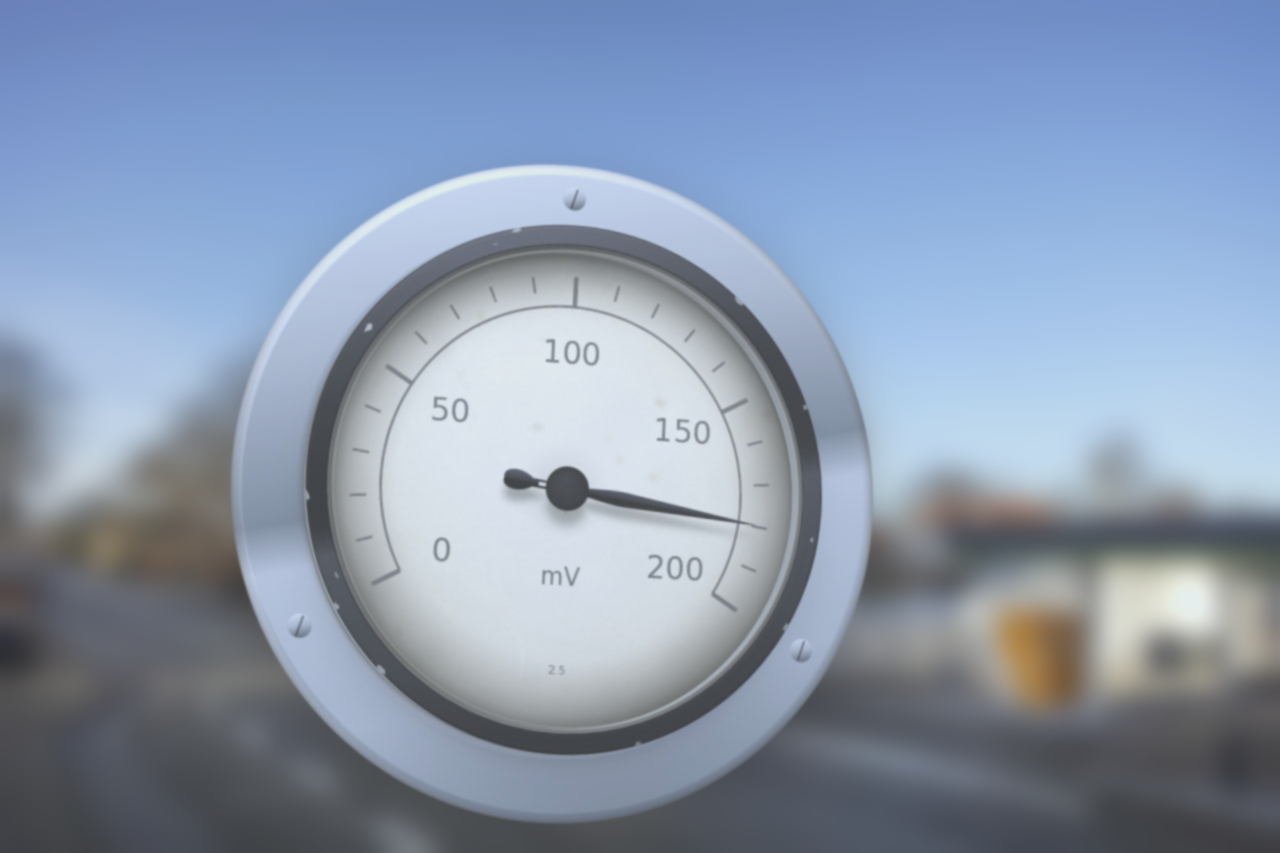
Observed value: 180 mV
